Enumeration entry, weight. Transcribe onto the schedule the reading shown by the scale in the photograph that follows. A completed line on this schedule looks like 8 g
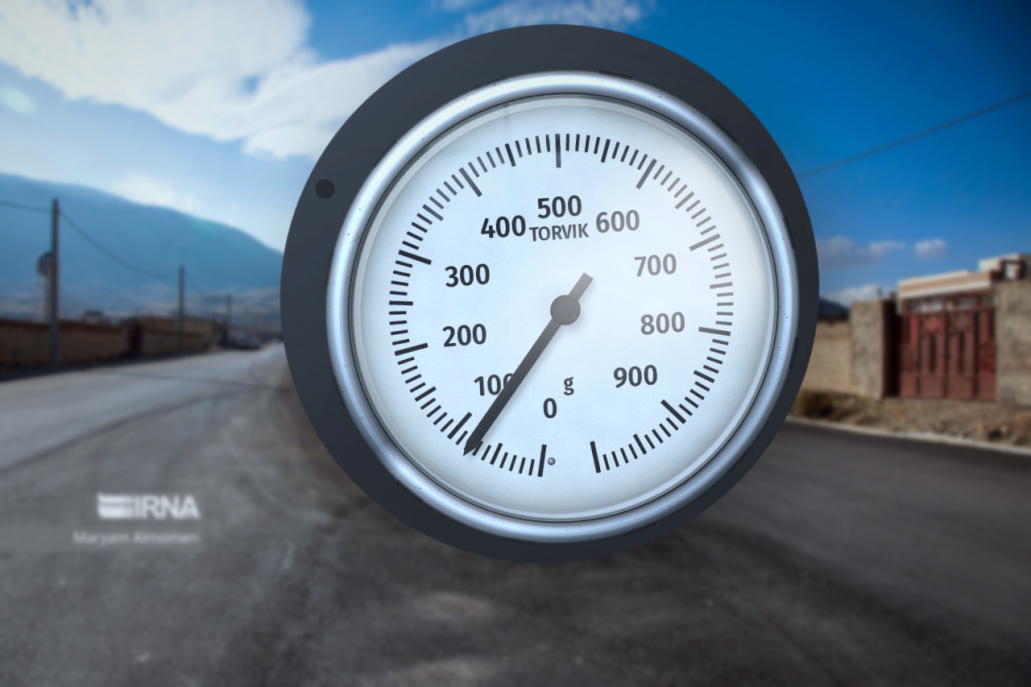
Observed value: 80 g
